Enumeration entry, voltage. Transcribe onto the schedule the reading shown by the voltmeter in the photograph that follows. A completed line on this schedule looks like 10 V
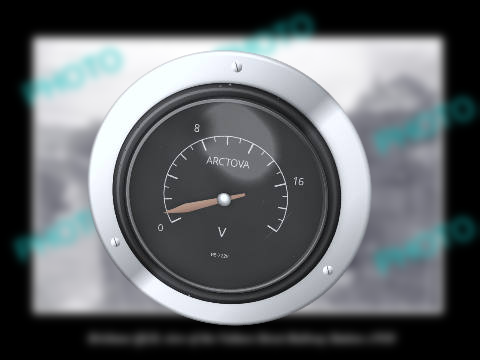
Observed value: 1 V
